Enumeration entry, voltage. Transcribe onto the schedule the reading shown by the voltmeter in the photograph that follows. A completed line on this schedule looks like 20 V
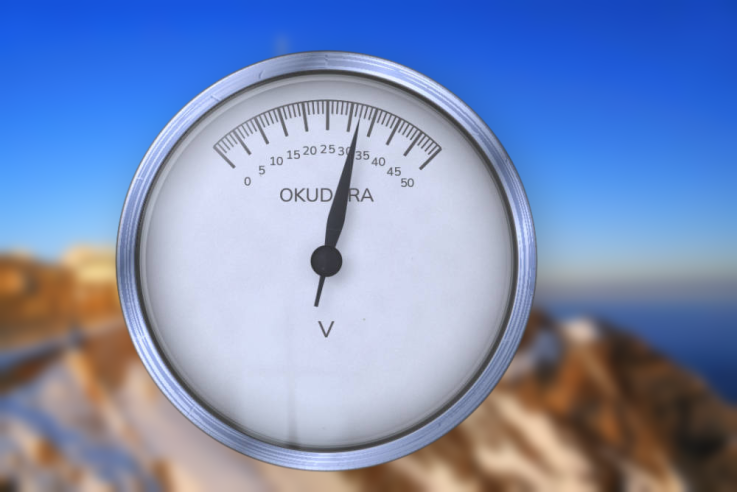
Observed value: 32 V
